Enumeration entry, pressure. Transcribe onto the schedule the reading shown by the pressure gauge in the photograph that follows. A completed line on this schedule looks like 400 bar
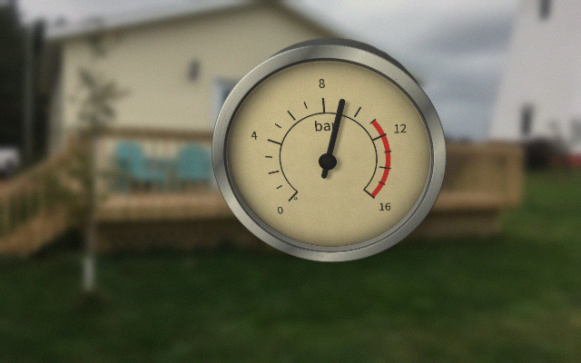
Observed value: 9 bar
